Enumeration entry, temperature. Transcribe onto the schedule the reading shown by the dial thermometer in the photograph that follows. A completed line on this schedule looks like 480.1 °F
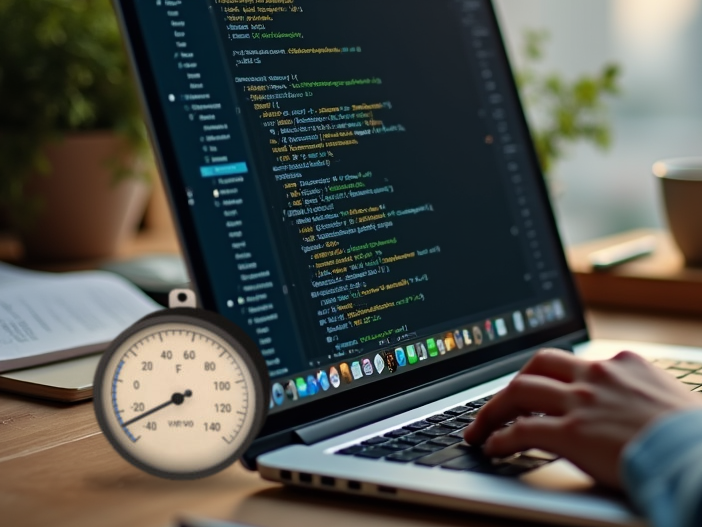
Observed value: -28 °F
